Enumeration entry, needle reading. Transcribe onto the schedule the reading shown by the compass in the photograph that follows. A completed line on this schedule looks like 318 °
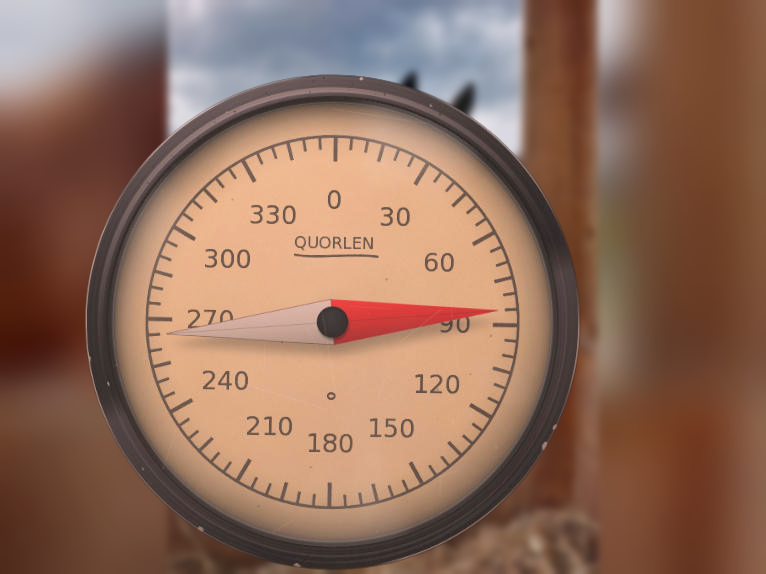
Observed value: 85 °
